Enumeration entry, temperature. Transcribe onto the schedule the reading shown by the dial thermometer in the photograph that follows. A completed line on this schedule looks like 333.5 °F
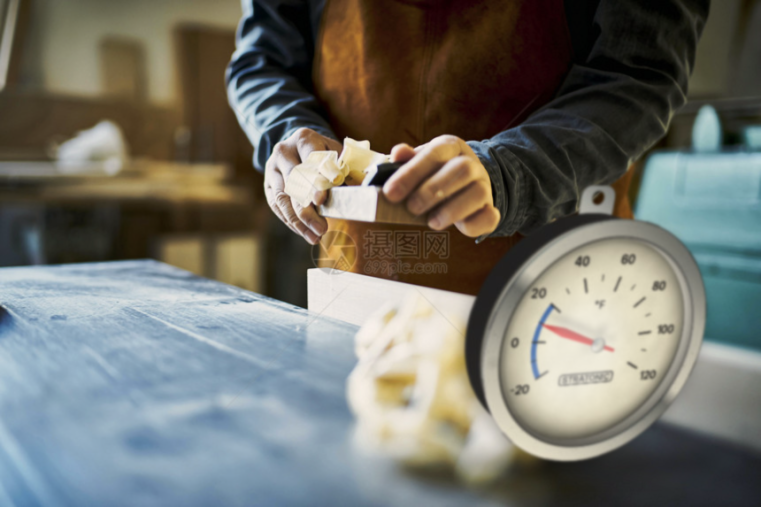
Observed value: 10 °F
